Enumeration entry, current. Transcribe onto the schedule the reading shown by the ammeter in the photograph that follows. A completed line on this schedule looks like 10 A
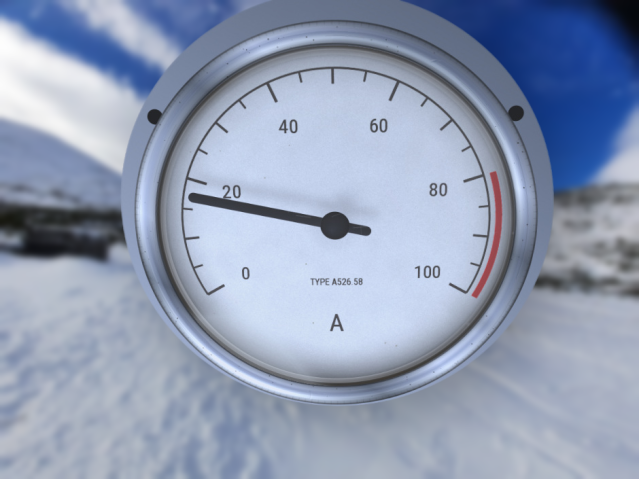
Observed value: 17.5 A
